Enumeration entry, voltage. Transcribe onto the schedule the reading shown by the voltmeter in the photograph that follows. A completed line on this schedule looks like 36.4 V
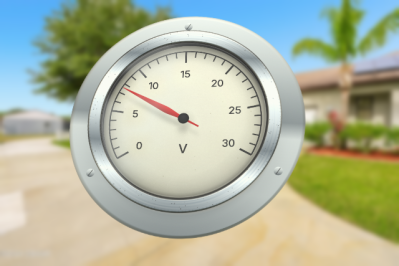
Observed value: 7.5 V
